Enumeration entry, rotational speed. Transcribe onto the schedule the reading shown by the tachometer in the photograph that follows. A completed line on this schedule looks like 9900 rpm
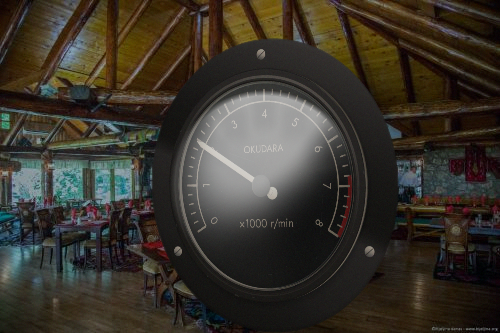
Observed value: 2000 rpm
